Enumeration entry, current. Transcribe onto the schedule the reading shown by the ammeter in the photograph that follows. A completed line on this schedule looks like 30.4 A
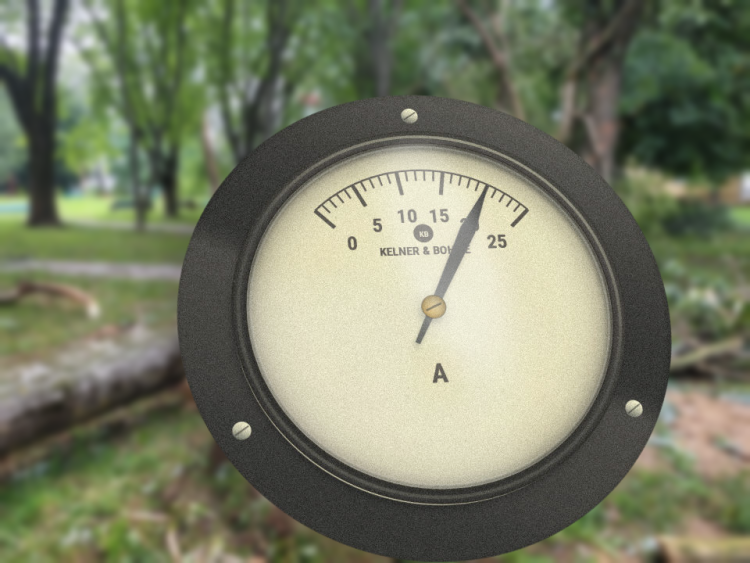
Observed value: 20 A
